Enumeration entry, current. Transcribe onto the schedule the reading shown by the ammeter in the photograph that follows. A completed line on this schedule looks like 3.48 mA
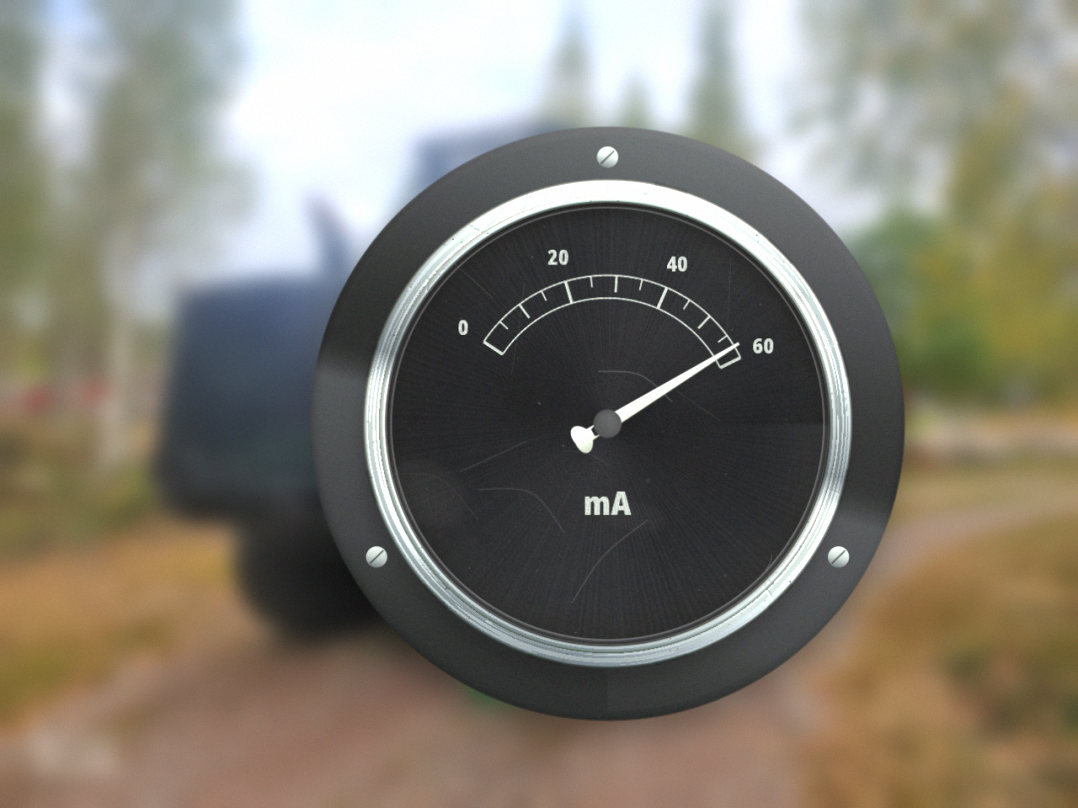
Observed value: 57.5 mA
